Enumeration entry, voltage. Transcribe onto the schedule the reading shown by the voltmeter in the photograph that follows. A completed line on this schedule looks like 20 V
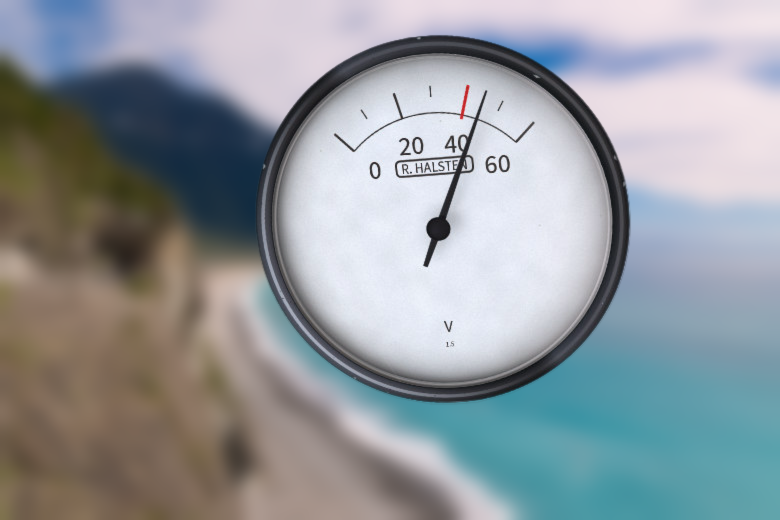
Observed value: 45 V
